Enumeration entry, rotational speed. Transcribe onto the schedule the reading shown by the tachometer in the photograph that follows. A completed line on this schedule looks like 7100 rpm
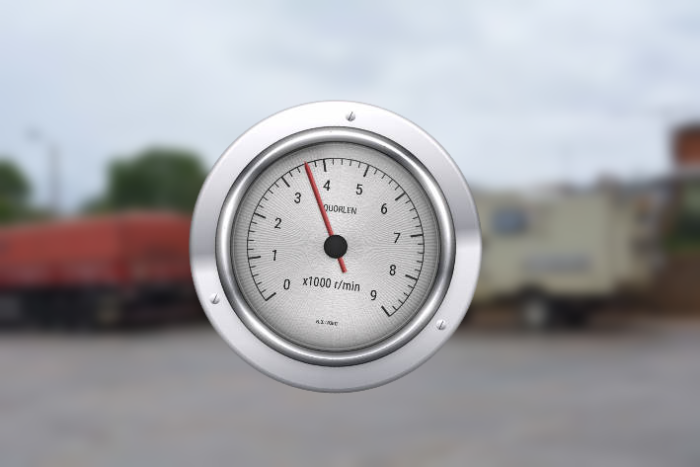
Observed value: 3600 rpm
